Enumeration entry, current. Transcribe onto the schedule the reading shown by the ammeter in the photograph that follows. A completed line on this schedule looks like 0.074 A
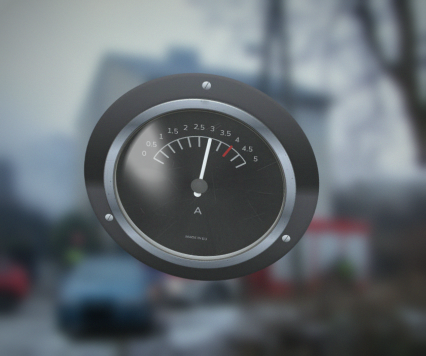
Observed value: 3 A
